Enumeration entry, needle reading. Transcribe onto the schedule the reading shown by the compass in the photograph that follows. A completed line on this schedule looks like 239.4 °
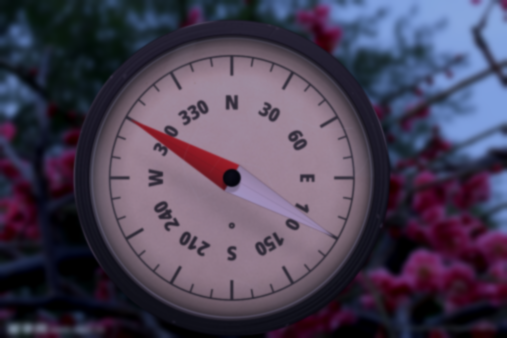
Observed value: 300 °
